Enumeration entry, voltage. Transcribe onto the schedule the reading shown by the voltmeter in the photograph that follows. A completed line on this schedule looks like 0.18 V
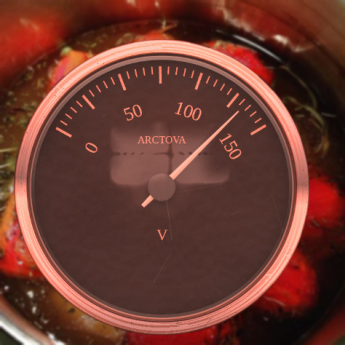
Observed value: 132.5 V
